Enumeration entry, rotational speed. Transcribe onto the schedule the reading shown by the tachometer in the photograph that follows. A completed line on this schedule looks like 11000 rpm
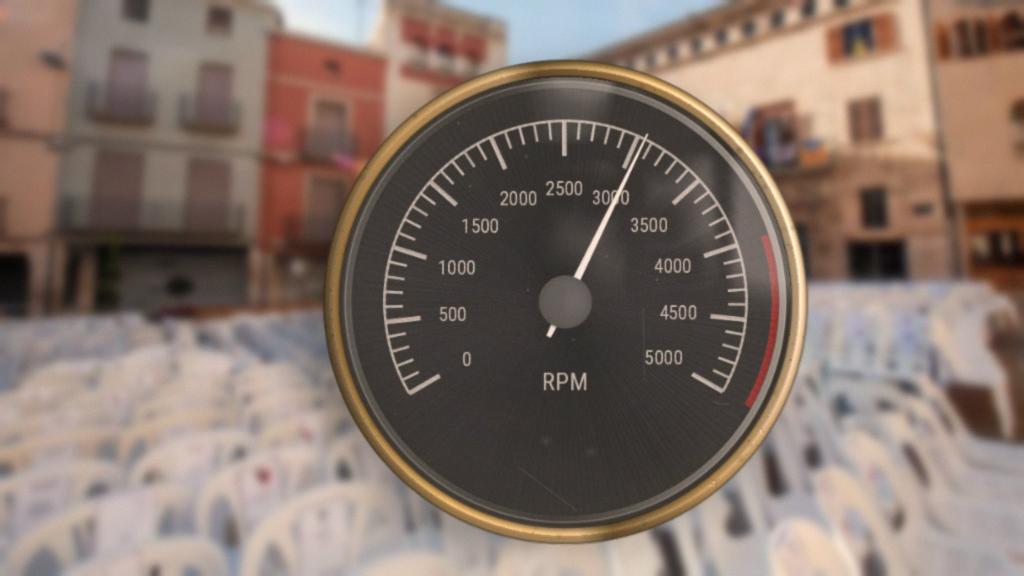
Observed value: 3050 rpm
